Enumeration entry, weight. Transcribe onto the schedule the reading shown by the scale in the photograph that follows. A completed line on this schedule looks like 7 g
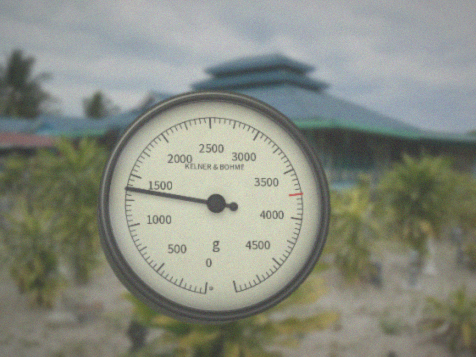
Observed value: 1350 g
